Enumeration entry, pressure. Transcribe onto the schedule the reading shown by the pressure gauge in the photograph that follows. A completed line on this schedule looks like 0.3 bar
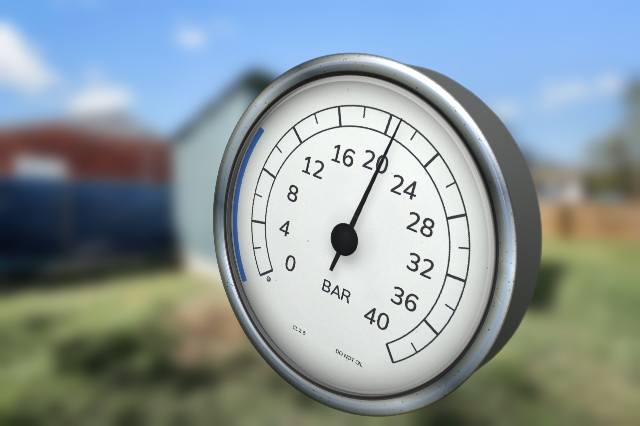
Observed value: 21 bar
